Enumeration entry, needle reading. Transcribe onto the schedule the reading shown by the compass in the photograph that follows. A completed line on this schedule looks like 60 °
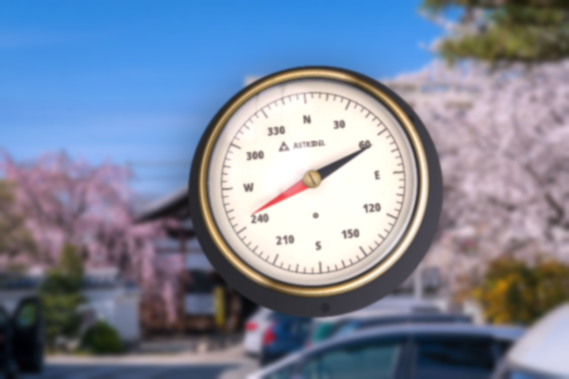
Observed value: 245 °
